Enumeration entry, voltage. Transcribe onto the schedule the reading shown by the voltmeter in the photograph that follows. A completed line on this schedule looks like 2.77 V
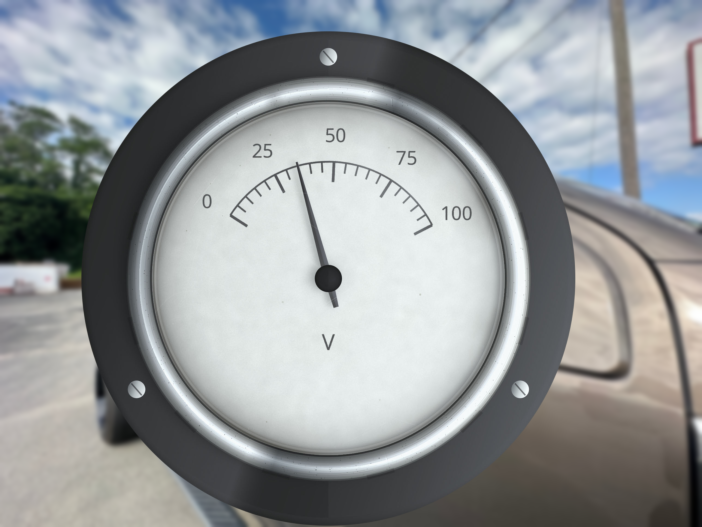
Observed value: 35 V
